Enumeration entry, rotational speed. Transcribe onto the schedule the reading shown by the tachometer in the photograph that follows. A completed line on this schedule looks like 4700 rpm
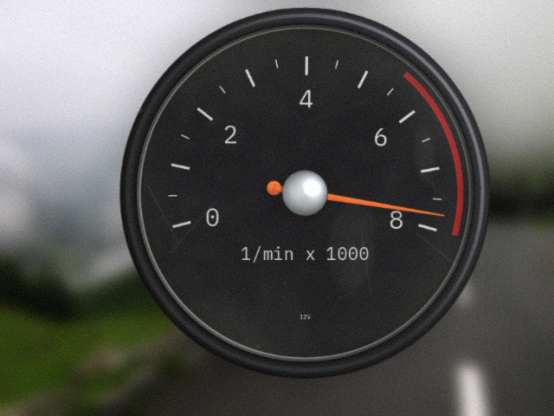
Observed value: 7750 rpm
